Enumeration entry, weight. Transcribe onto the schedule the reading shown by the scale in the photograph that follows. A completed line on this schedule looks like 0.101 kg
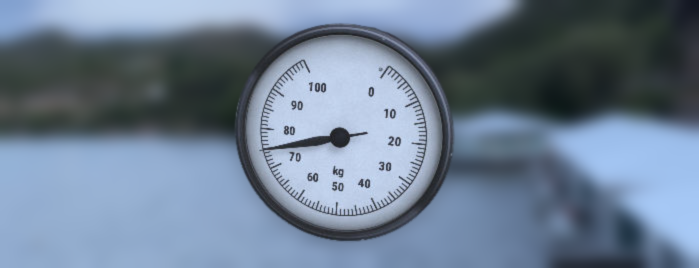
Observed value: 75 kg
